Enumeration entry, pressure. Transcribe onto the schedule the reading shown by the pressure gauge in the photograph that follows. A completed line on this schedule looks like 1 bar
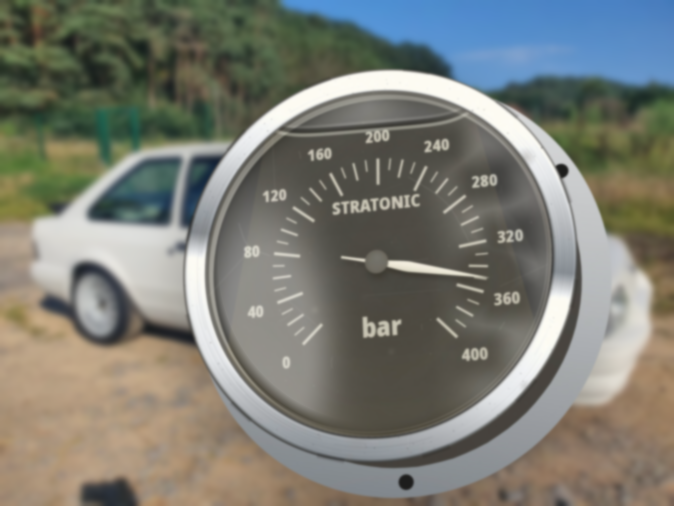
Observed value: 350 bar
